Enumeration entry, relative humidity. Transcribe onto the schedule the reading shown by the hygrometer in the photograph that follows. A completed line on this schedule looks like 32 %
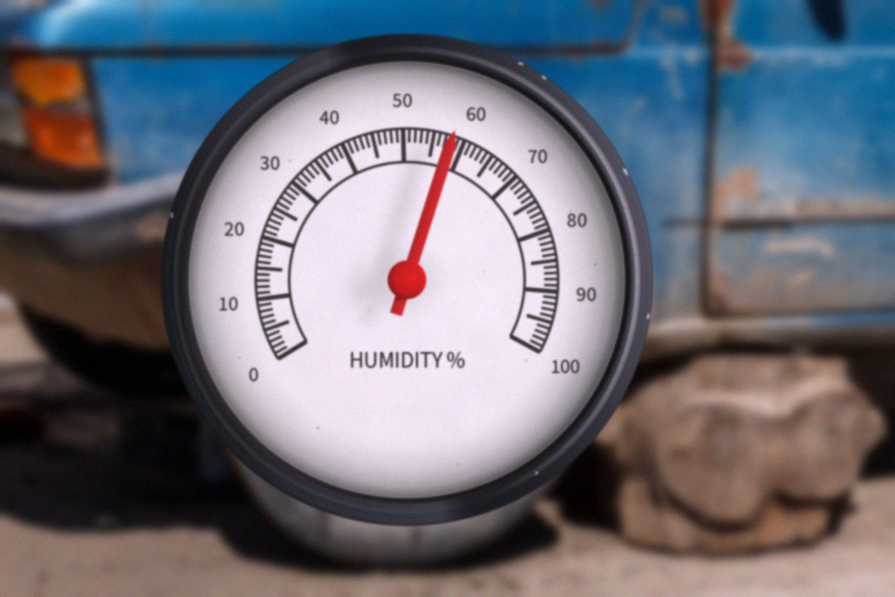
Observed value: 58 %
